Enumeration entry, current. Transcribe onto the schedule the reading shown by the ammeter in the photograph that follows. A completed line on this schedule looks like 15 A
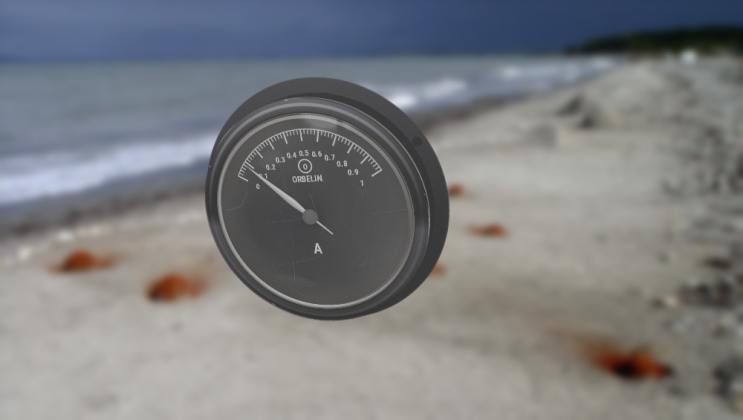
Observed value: 0.1 A
